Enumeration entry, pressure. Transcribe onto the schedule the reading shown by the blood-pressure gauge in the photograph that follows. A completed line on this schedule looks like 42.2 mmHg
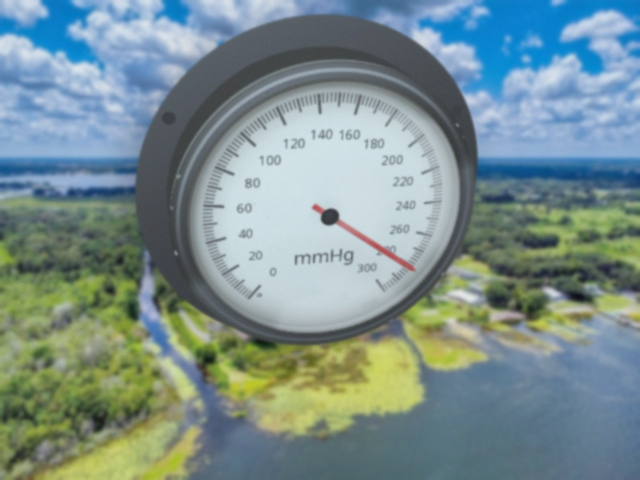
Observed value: 280 mmHg
